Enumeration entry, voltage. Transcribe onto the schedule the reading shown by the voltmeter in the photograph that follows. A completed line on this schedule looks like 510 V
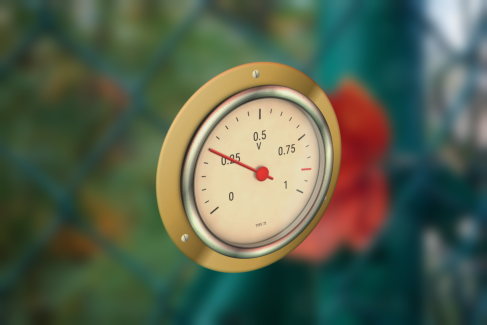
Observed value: 0.25 V
